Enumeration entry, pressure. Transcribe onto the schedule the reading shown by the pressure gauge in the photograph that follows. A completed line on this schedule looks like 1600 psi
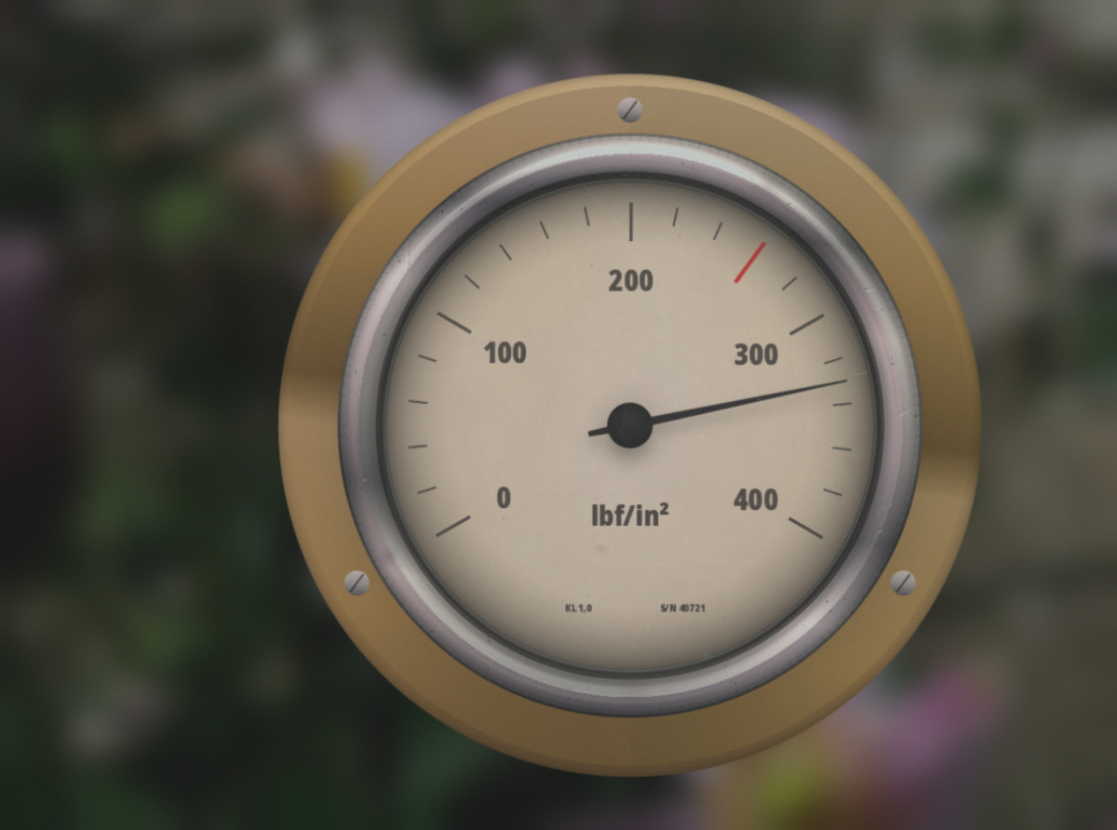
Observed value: 330 psi
